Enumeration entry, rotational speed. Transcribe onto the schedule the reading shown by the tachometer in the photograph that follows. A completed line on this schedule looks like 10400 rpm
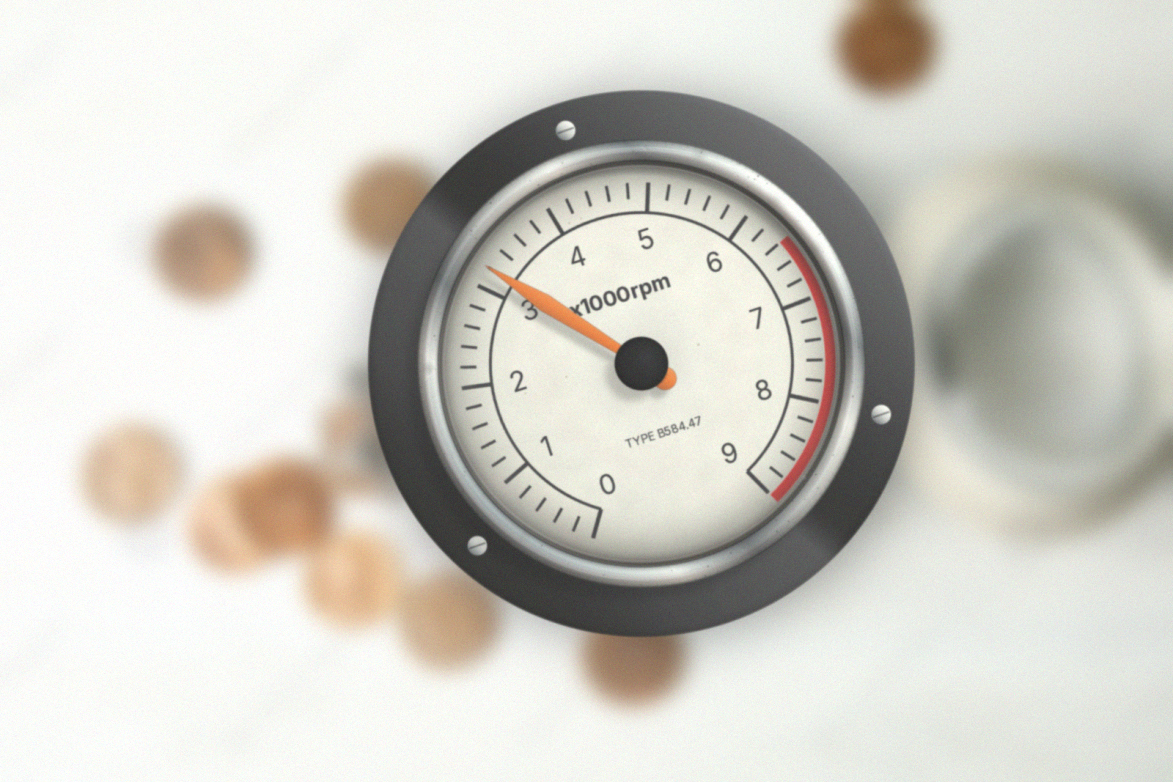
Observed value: 3200 rpm
